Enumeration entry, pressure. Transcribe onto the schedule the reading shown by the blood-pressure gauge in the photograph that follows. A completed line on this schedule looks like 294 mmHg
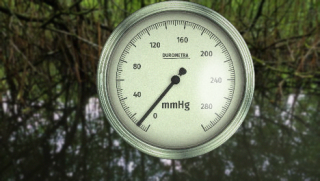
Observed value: 10 mmHg
